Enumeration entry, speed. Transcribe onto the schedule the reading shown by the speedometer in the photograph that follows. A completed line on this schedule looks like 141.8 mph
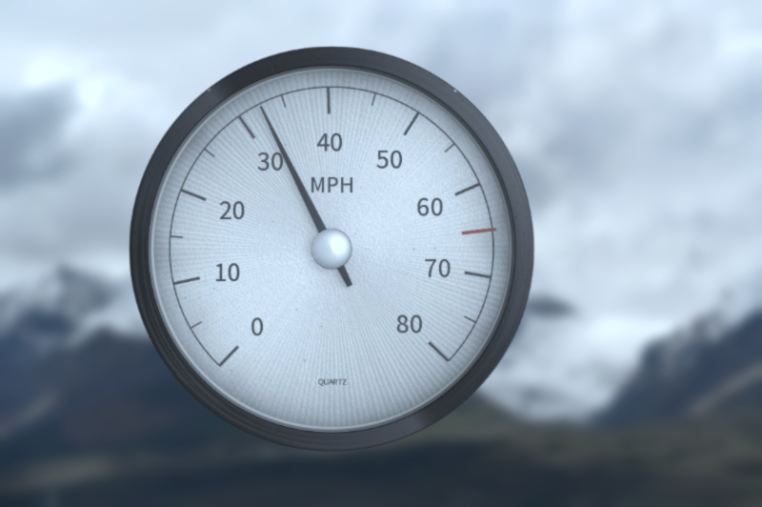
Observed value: 32.5 mph
